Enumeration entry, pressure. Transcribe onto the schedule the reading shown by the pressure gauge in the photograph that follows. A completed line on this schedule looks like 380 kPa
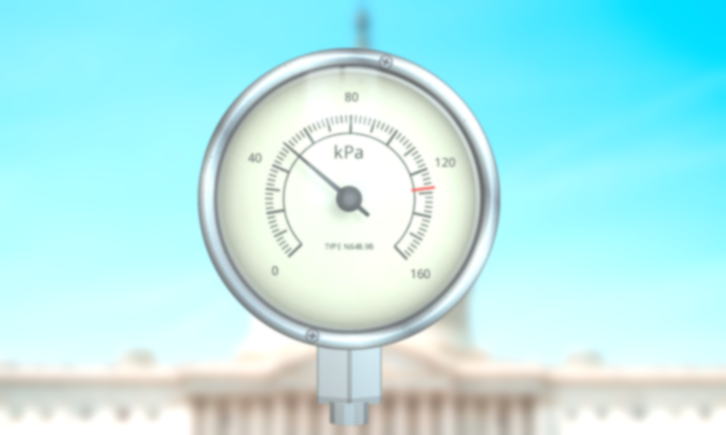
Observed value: 50 kPa
